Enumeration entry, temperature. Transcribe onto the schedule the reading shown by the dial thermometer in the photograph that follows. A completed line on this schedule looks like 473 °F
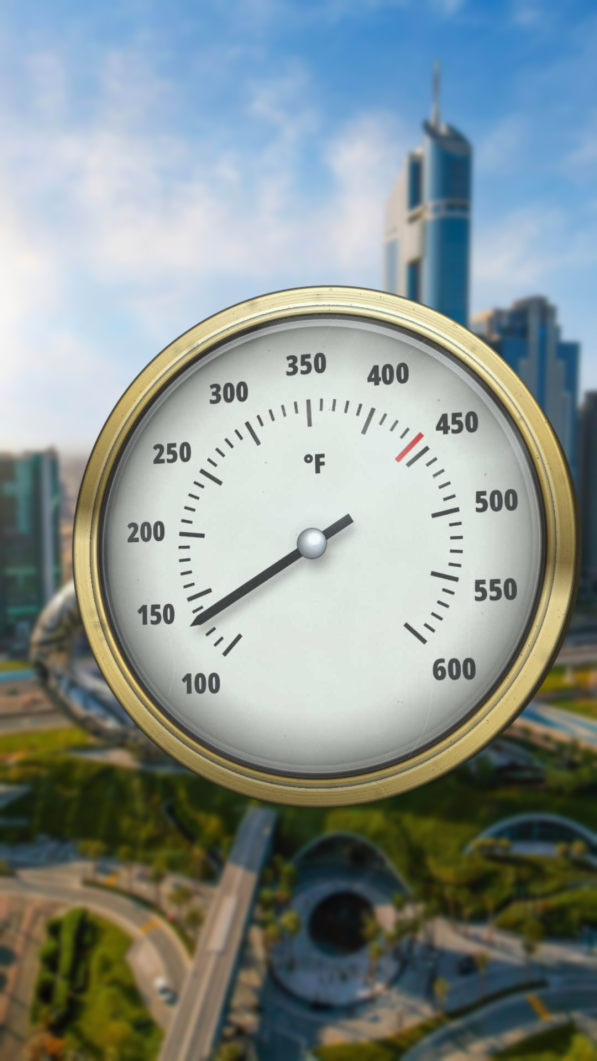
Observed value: 130 °F
